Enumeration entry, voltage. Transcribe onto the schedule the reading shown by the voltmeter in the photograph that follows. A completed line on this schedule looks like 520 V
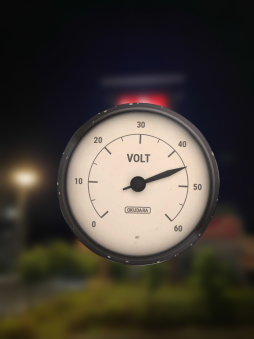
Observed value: 45 V
